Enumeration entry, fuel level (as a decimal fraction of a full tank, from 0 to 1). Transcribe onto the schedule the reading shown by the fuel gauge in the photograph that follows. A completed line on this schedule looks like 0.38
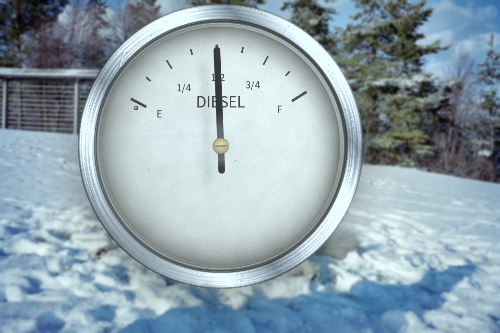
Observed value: 0.5
